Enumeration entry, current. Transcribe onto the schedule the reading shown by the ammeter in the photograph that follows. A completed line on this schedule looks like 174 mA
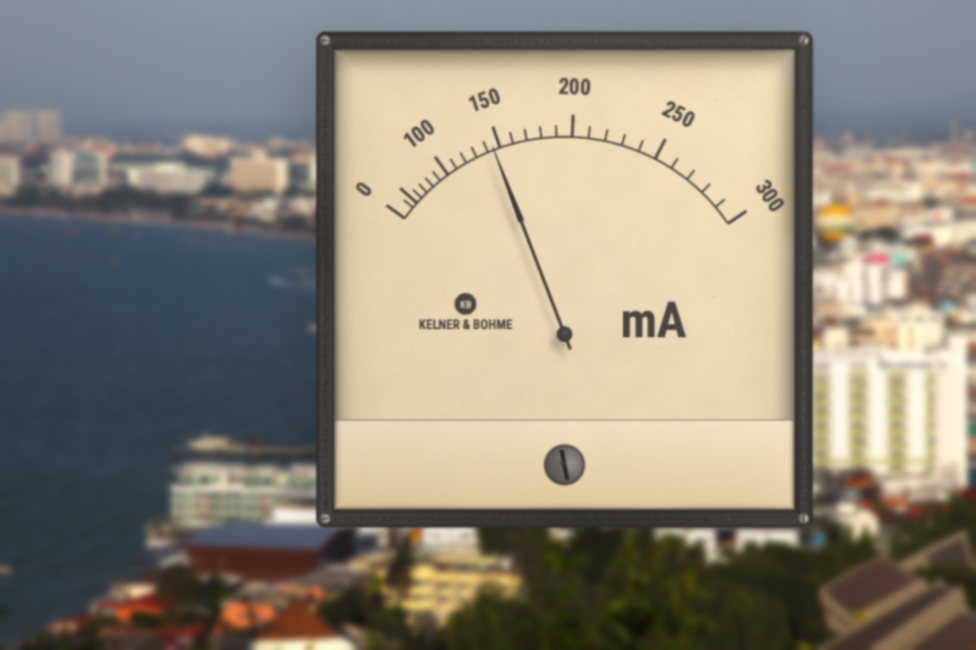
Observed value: 145 mA
